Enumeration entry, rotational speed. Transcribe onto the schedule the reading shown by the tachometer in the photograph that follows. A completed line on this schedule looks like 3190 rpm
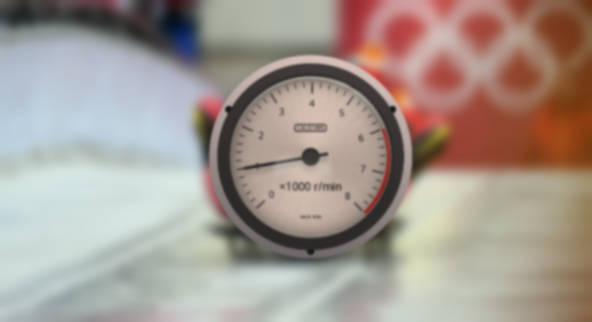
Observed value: 1000 rpm
